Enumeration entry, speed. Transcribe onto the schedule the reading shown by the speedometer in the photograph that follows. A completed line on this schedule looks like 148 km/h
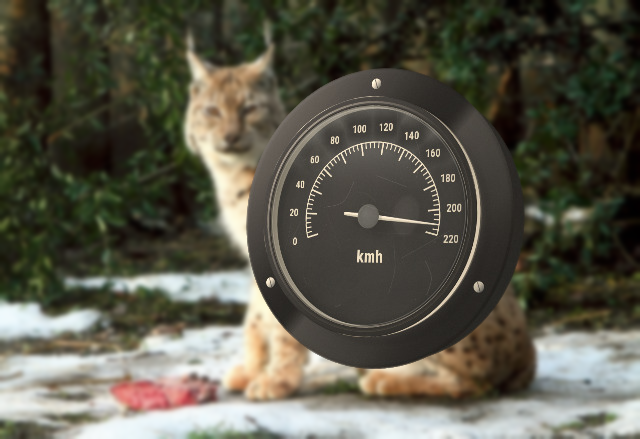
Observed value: 212 km/h
